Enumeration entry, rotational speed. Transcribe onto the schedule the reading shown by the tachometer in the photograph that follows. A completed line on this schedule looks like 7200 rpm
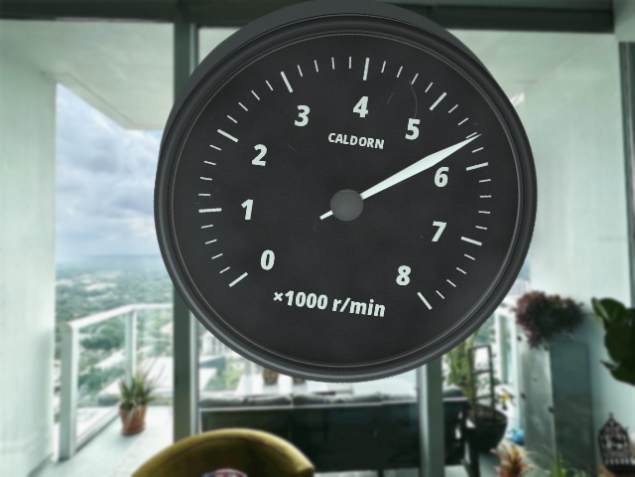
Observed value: 5600 rpm
